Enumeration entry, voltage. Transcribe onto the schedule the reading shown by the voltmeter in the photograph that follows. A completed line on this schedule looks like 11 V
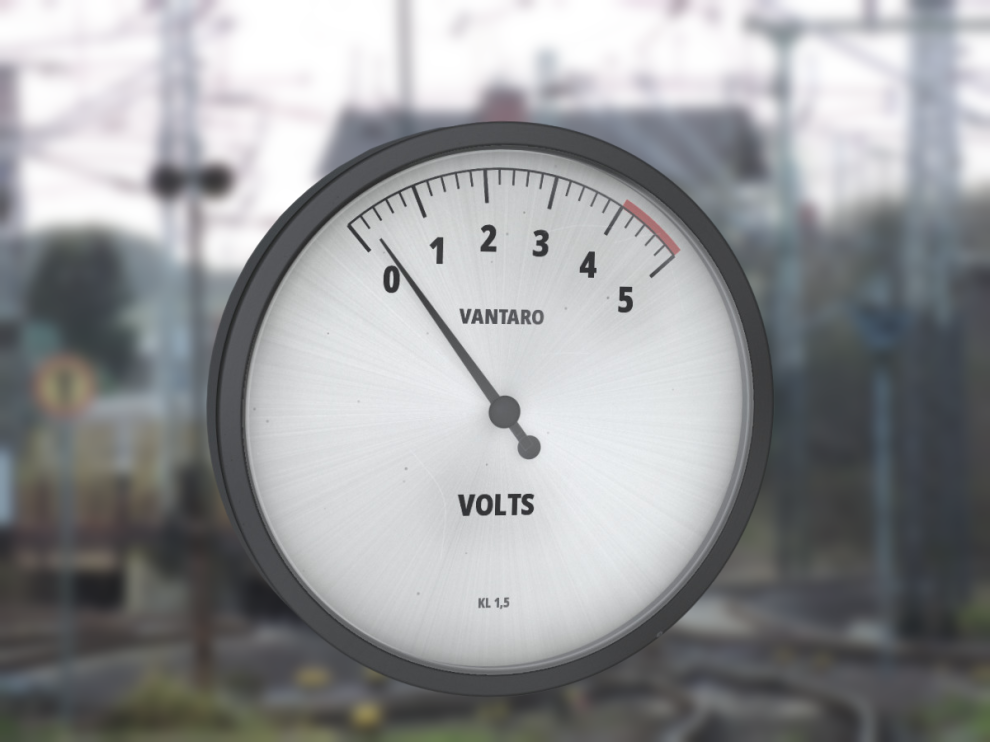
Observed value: 0.2 V
